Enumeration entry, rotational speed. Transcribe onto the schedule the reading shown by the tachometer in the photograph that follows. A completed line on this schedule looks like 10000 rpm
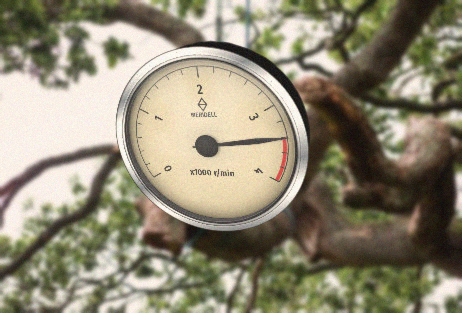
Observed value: 3400 rpm
